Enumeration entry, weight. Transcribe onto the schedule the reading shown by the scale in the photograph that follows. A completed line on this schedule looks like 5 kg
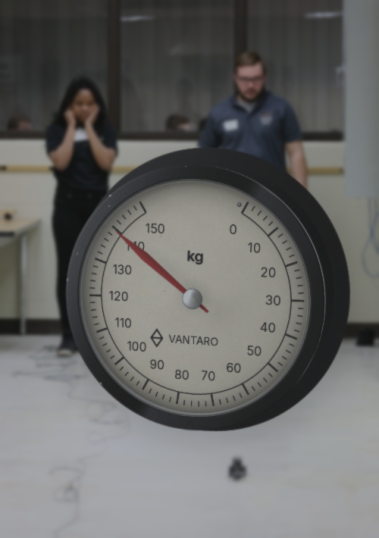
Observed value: 140 kg
